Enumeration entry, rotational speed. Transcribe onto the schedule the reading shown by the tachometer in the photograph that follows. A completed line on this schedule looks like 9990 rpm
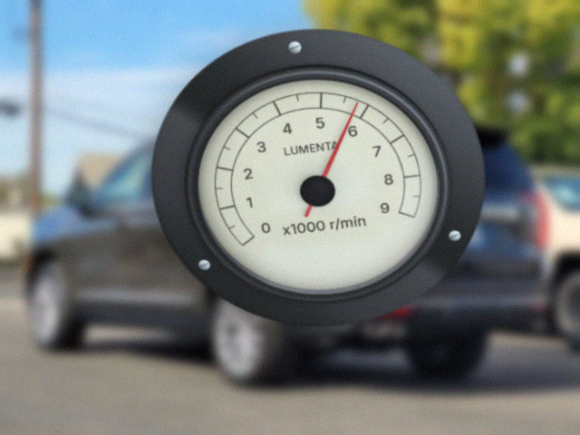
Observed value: 5750 rpm
